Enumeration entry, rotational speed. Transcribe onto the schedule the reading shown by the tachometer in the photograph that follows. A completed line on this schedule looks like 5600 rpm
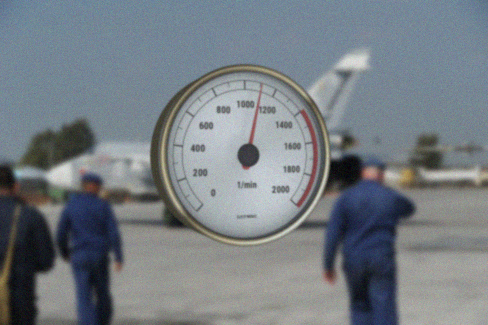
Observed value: 1100 rpm
